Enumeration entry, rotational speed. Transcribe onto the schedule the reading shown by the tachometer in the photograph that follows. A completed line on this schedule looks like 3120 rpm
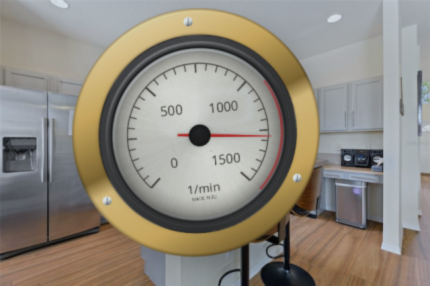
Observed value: 1275 rpm
